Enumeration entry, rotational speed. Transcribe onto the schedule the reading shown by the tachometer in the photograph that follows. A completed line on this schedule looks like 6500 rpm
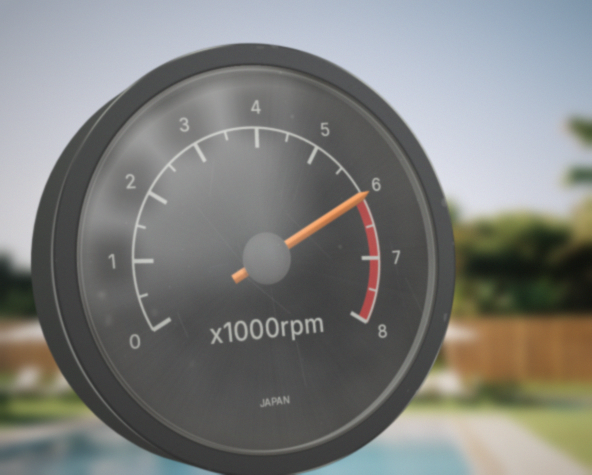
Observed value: 6000 rpm
